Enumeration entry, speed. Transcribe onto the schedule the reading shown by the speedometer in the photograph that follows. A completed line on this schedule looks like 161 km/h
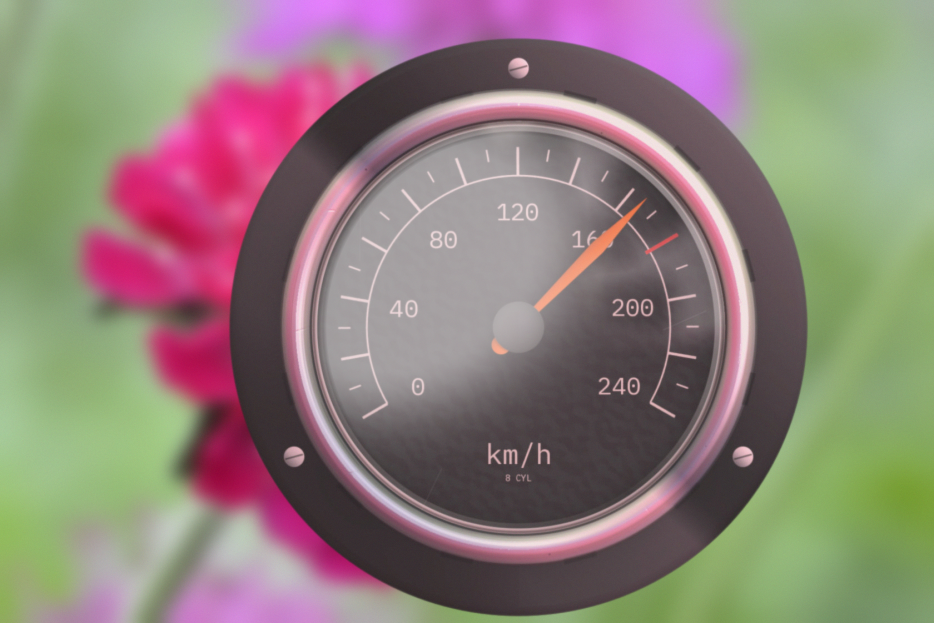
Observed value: 165 km/h
